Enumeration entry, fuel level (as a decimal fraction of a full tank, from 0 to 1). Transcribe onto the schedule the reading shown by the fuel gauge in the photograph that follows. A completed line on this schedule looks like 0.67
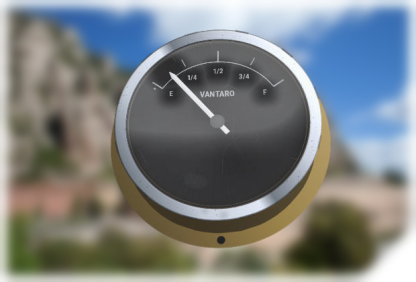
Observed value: 0.125
